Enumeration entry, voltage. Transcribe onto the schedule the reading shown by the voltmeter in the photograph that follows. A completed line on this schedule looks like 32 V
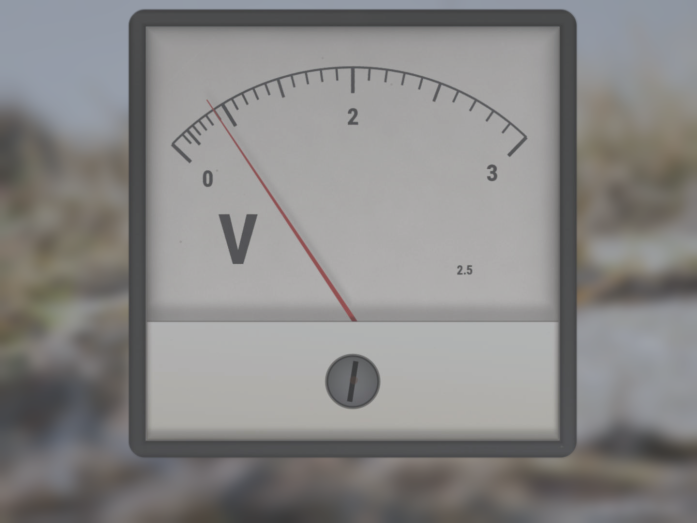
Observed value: 0.9 V
